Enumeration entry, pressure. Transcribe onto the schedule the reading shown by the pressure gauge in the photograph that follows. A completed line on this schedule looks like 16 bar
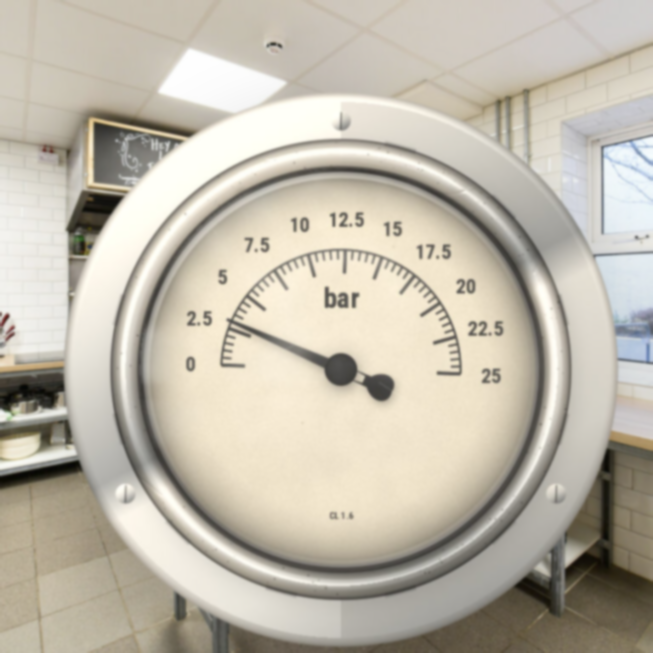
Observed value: 3 bar
